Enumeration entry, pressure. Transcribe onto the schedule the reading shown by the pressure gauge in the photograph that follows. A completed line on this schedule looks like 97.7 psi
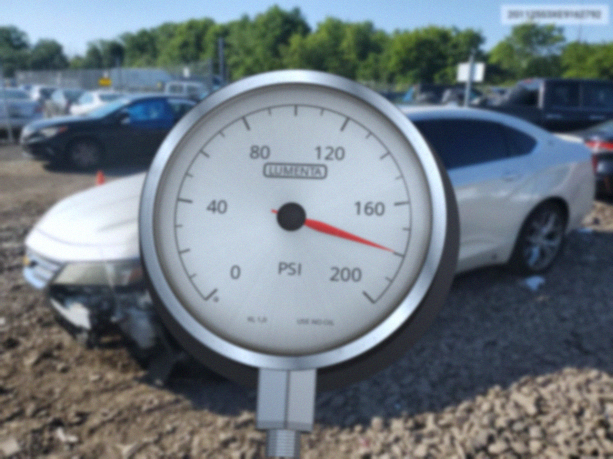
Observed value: 180 psi
